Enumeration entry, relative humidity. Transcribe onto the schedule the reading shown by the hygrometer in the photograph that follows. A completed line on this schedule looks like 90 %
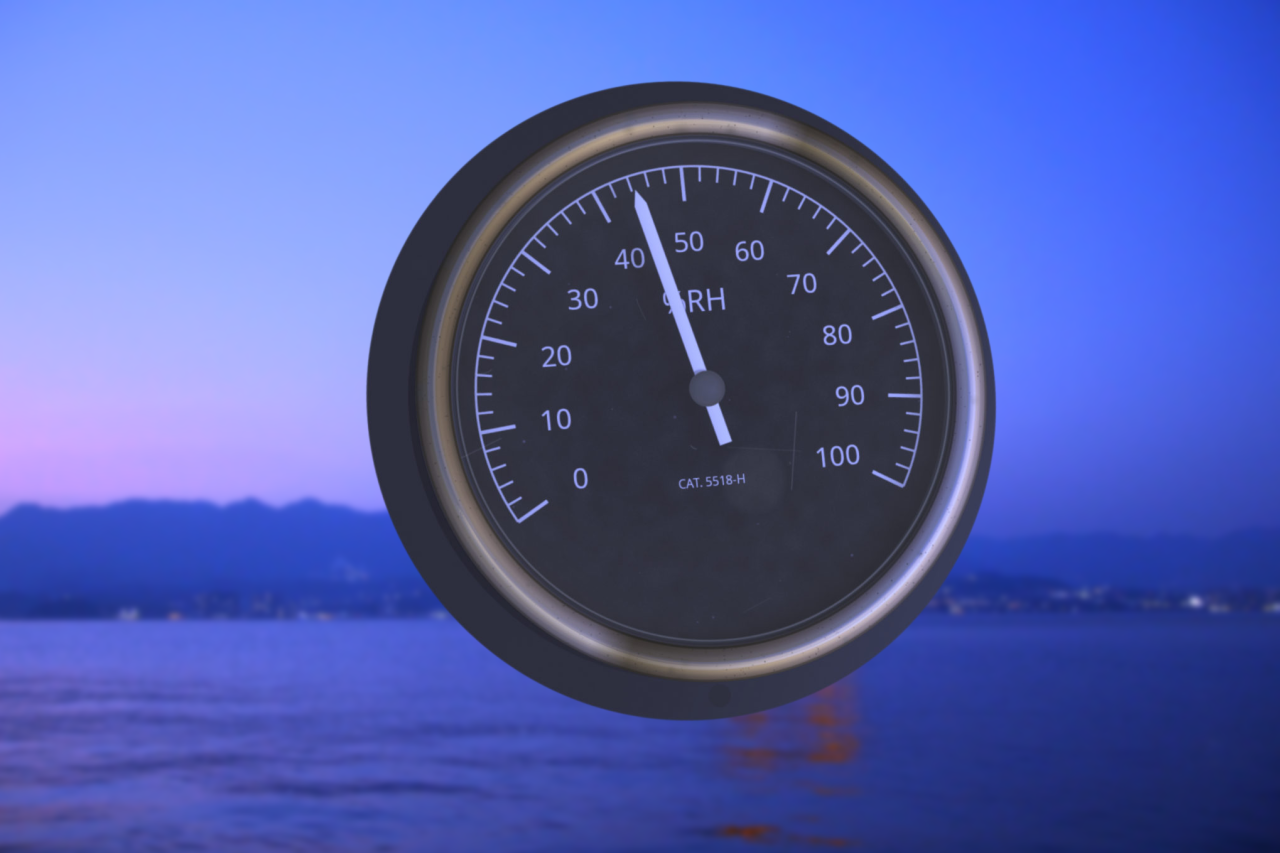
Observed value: 44 %
